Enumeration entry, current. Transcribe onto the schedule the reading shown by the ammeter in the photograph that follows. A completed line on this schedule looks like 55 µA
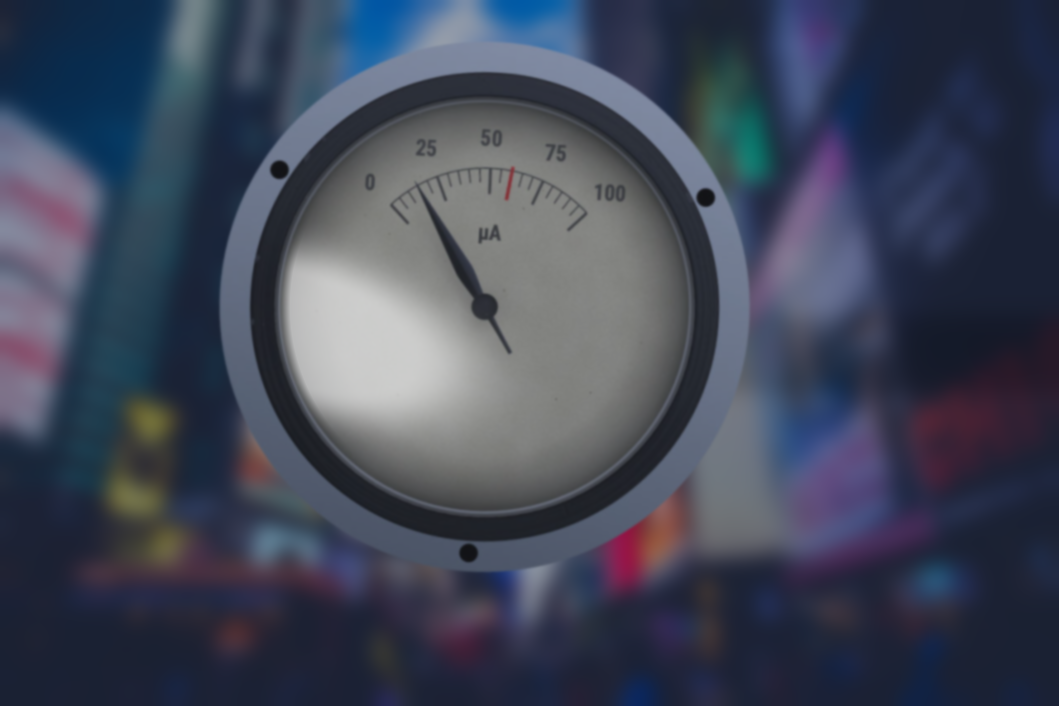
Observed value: 15 µA
